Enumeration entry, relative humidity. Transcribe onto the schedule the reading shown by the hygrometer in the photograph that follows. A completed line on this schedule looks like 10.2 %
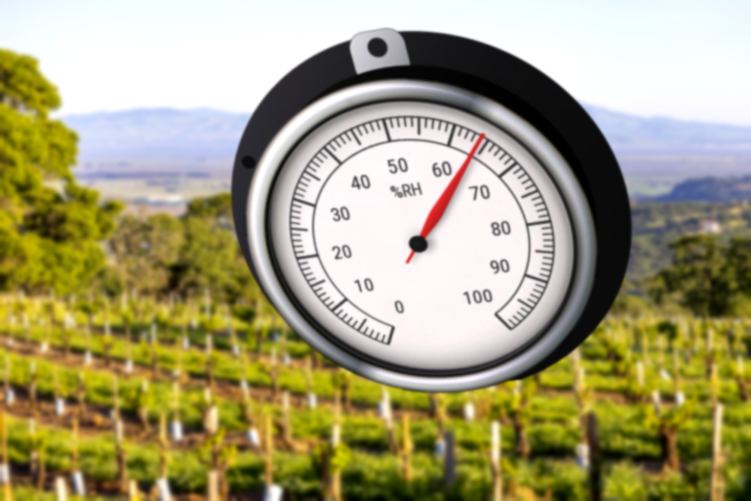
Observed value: 64 %
